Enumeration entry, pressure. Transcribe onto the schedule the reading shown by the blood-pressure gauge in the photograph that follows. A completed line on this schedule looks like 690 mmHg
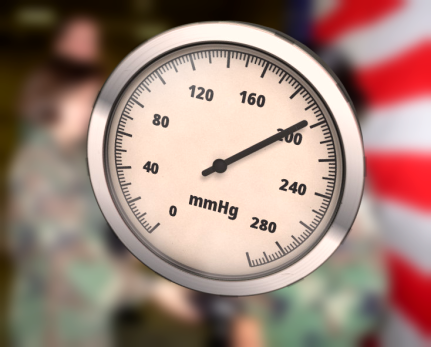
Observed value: 196 mmHg
